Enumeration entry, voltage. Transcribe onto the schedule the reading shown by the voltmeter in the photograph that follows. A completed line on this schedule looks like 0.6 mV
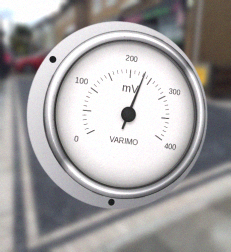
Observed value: 230 mV
